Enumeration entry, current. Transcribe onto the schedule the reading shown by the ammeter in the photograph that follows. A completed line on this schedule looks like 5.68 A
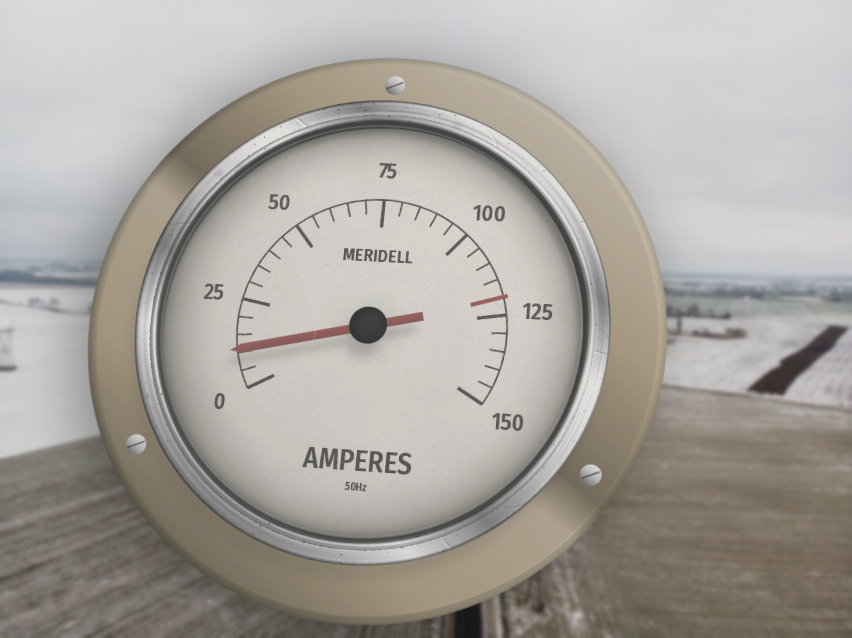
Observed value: 10 A
